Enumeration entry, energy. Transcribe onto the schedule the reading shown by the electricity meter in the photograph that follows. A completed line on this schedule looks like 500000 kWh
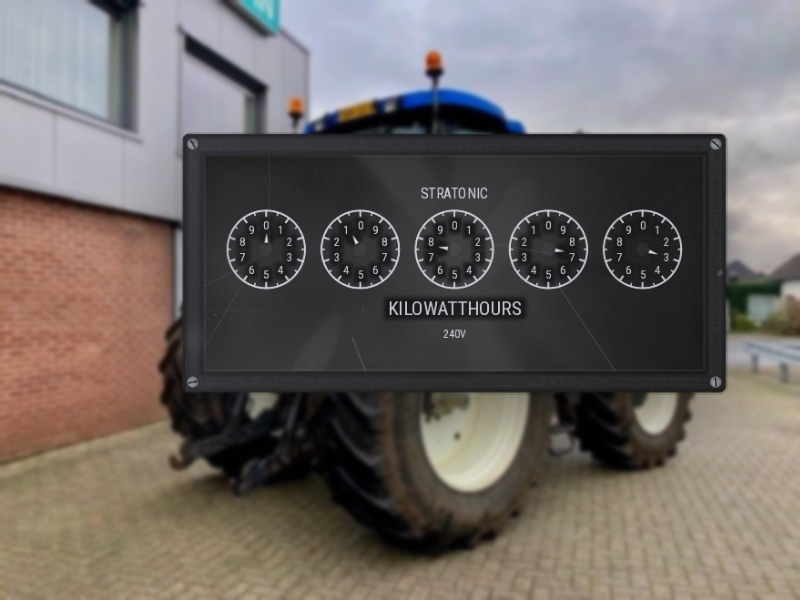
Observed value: 773 kWh
